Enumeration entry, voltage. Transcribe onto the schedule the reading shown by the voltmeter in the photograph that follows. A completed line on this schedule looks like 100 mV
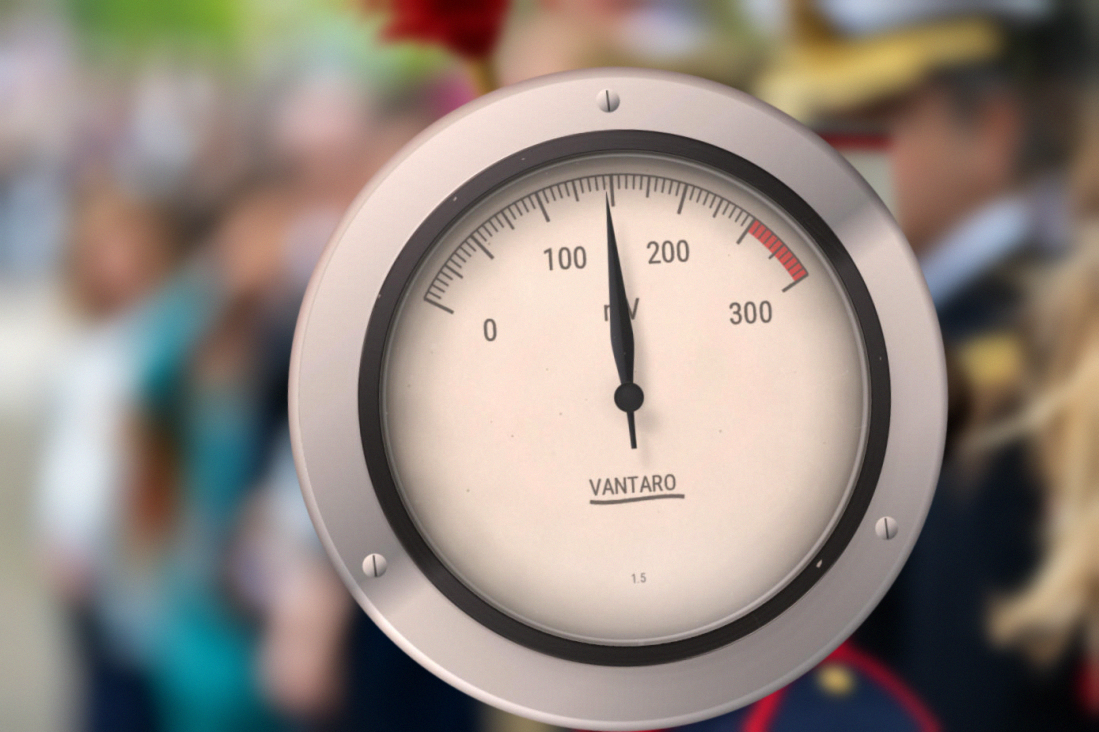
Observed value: 145 mV
